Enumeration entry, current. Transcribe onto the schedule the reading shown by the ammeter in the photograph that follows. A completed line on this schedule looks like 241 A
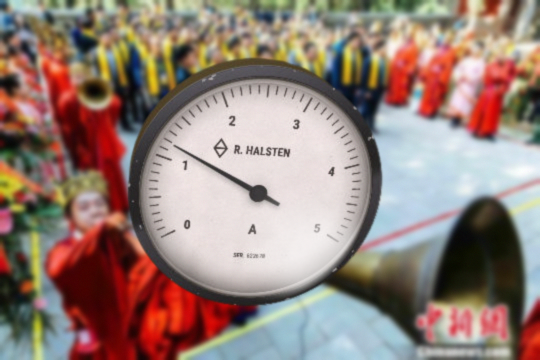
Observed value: 1.2 A
